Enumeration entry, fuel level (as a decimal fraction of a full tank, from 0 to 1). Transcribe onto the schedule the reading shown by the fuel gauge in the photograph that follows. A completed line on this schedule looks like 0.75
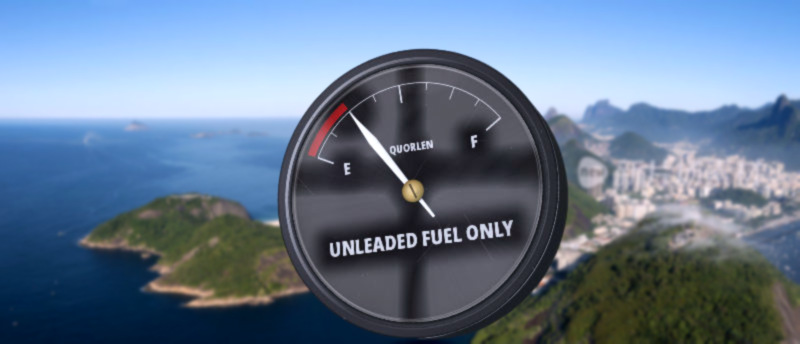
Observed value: 0.25
